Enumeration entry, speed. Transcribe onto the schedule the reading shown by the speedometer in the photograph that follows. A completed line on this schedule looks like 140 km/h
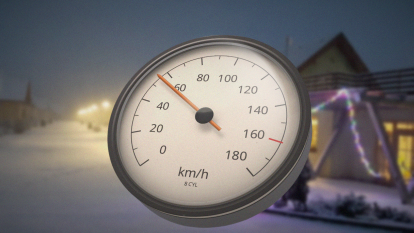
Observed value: 55 km/h
